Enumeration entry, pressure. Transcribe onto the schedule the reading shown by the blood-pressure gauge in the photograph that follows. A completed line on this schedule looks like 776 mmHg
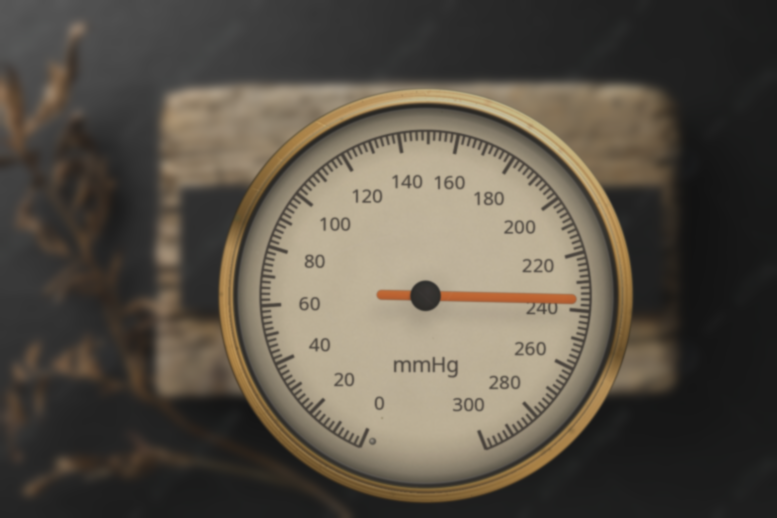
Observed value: 236 mmHg
